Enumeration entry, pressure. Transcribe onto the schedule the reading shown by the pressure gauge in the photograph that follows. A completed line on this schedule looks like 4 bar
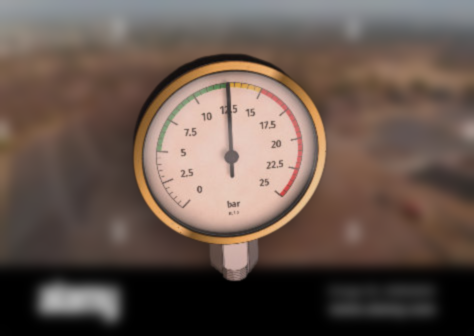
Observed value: 12.5 bar
